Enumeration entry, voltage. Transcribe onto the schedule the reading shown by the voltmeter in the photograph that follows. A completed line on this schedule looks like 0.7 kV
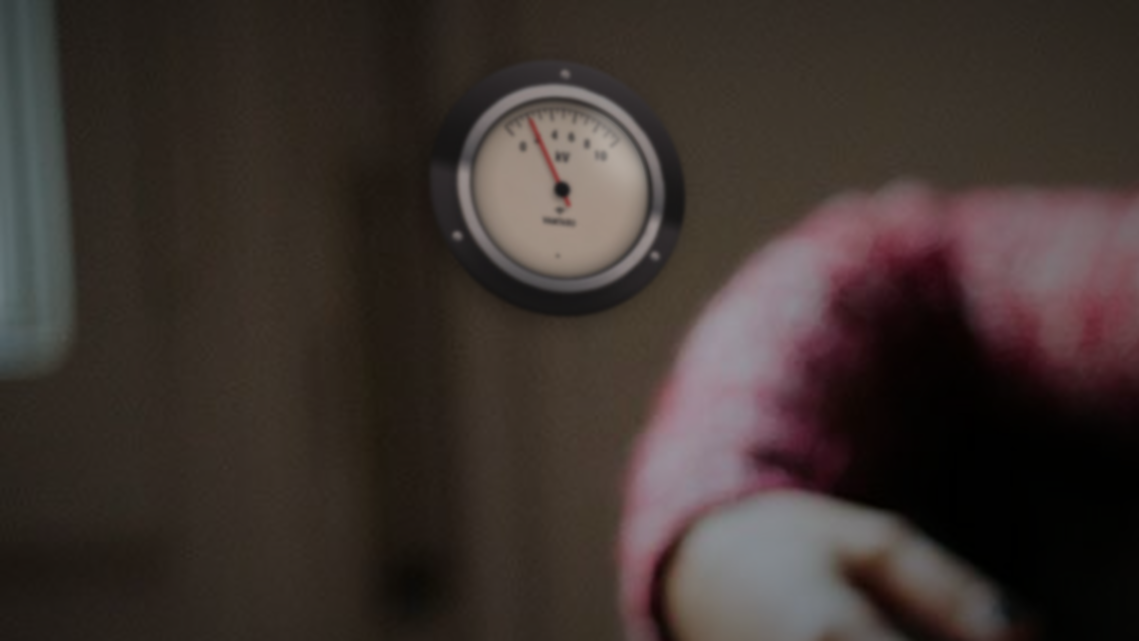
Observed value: 2 kV
